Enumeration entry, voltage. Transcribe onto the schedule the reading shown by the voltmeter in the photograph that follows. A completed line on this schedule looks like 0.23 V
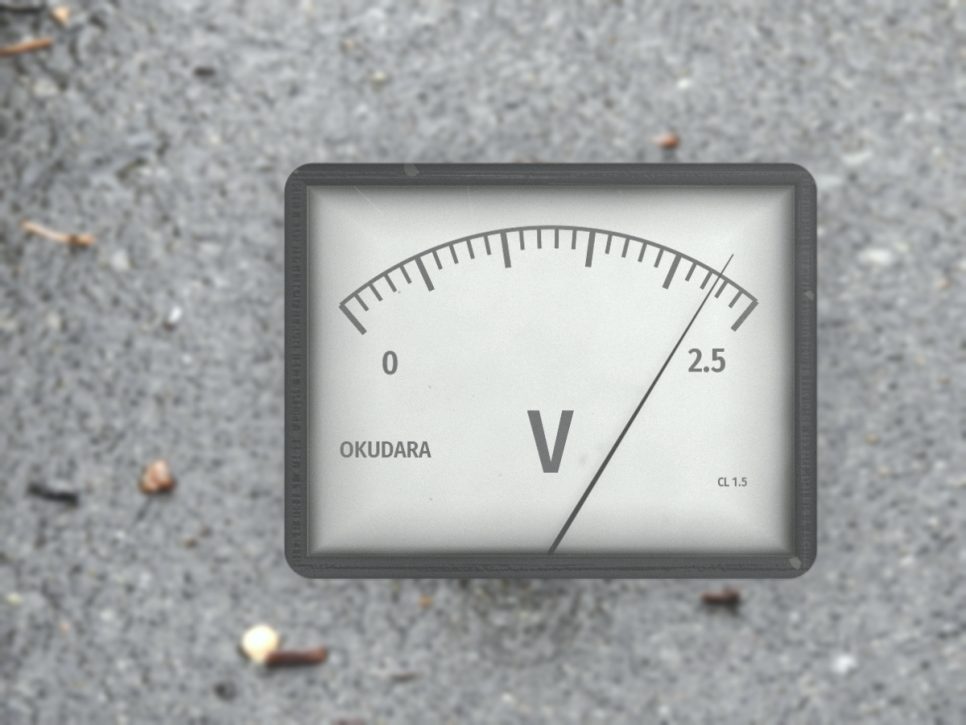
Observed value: 2.25 V
